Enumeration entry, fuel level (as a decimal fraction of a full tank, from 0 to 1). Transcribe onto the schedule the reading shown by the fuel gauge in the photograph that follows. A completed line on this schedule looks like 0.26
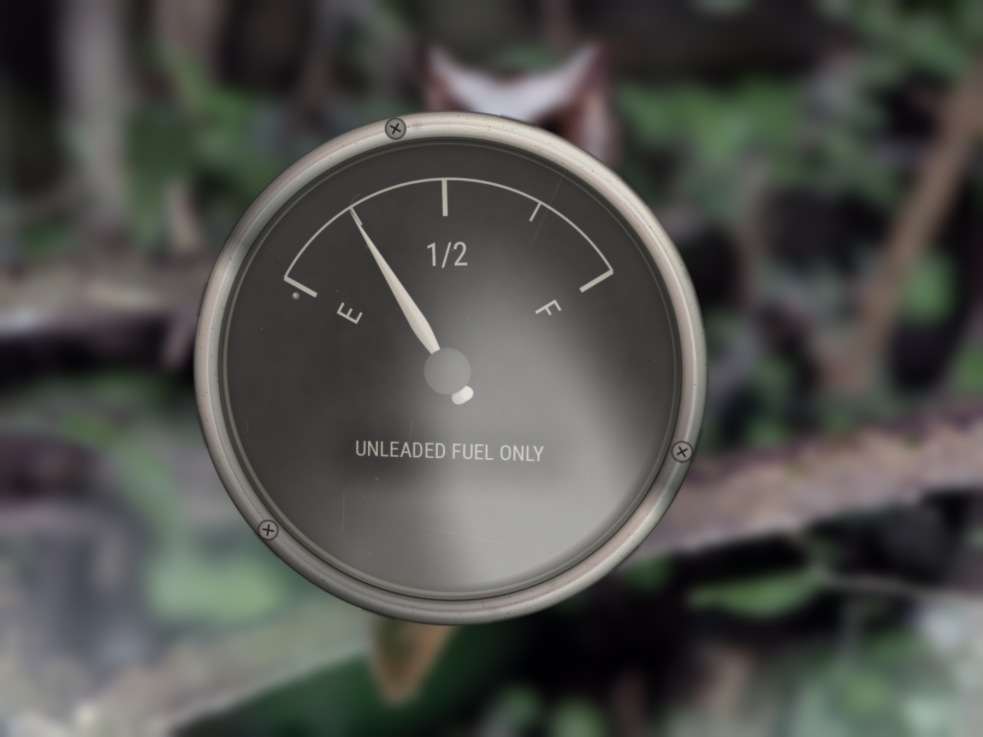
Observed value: 0.25
